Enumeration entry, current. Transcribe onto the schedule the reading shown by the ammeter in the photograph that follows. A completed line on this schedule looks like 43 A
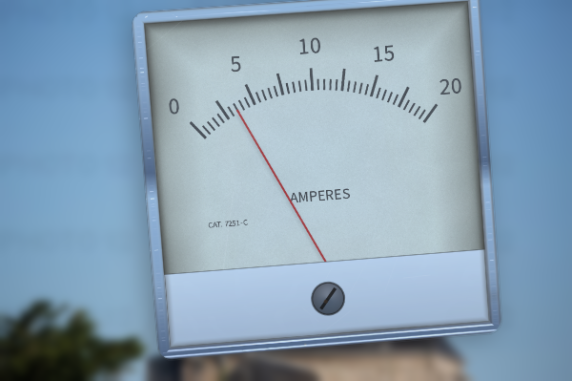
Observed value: 3.5 A
